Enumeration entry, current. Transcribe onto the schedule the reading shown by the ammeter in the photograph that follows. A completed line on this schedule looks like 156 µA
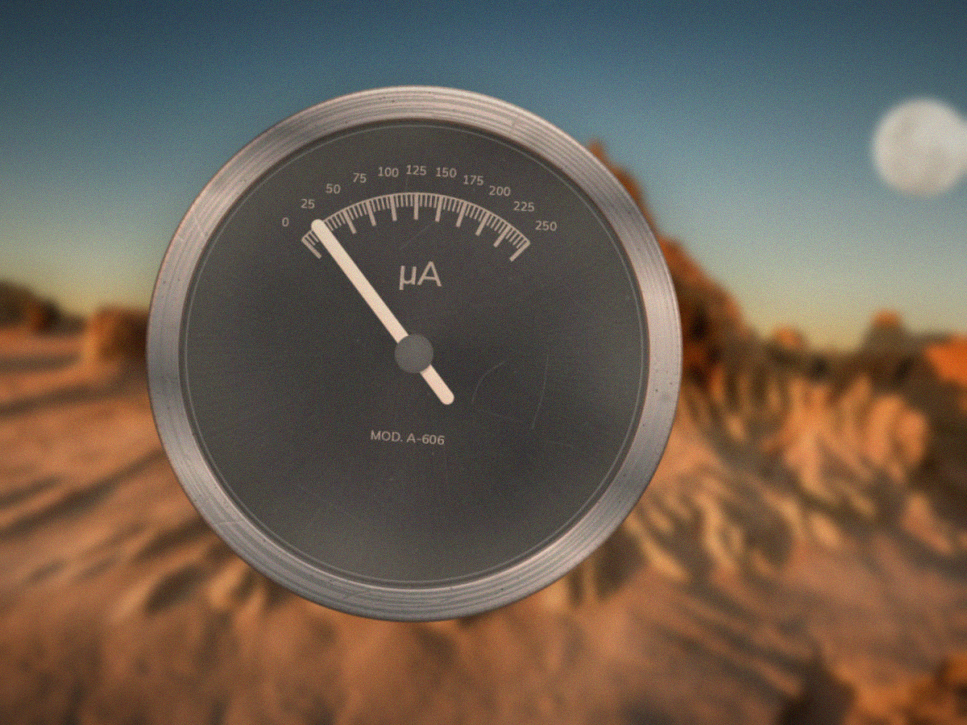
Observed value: 20 µA
